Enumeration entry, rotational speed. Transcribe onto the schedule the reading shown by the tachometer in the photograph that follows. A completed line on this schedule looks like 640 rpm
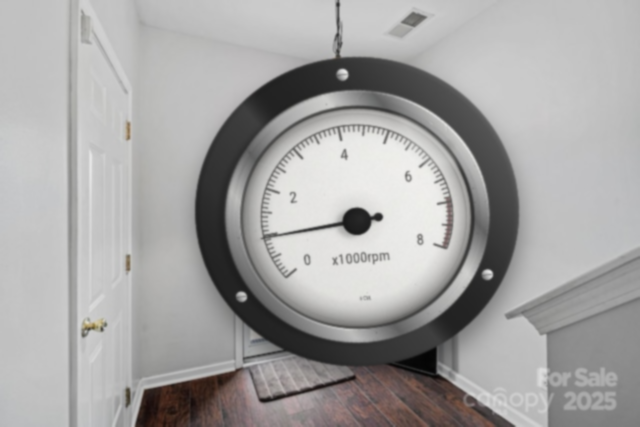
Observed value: 1000 rpm
